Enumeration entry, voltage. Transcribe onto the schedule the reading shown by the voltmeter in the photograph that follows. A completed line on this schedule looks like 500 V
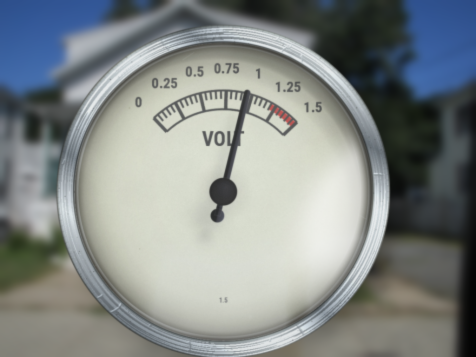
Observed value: 0.95 V
